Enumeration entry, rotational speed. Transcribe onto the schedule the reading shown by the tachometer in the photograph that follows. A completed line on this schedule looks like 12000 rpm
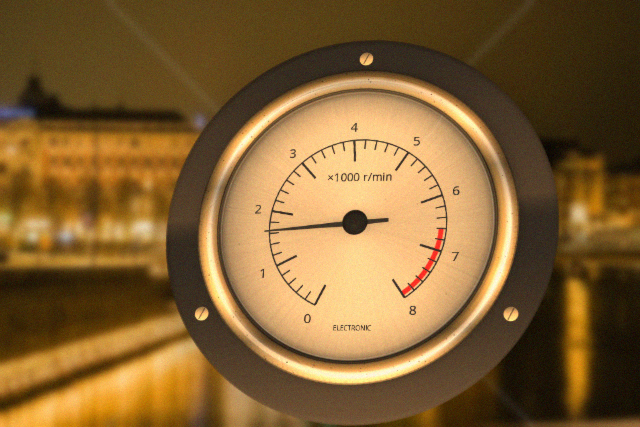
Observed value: 1600 rpm
